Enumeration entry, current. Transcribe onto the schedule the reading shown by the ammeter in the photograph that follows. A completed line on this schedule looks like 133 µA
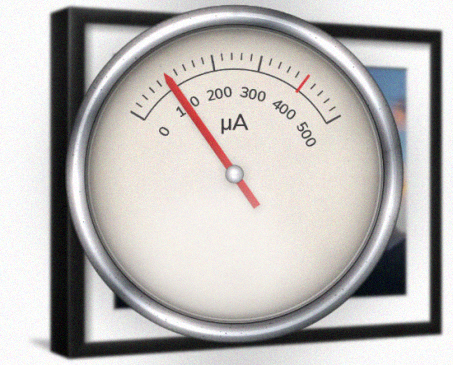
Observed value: 100 µA
